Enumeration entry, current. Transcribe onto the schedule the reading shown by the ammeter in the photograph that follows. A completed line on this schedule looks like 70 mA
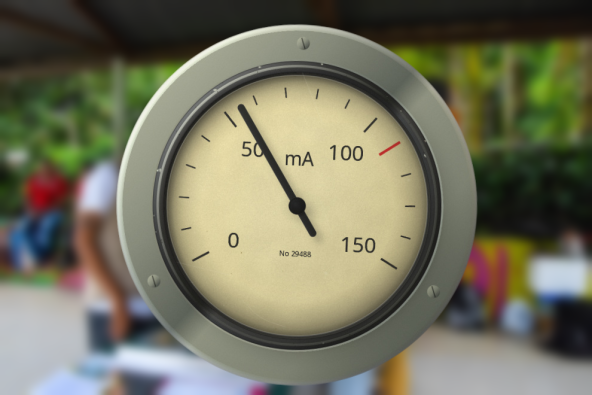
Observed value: 55 mA
